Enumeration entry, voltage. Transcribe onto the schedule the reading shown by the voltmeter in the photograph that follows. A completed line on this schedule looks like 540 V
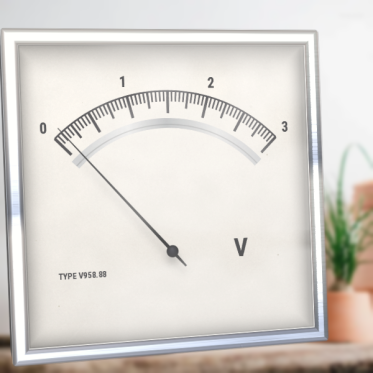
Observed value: 0.1 V
